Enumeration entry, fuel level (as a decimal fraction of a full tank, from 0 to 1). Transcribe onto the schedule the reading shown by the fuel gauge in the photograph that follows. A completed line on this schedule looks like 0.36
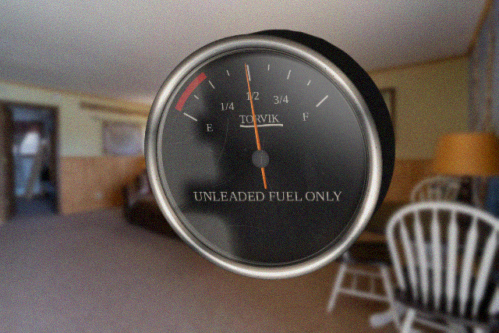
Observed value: 0.5
